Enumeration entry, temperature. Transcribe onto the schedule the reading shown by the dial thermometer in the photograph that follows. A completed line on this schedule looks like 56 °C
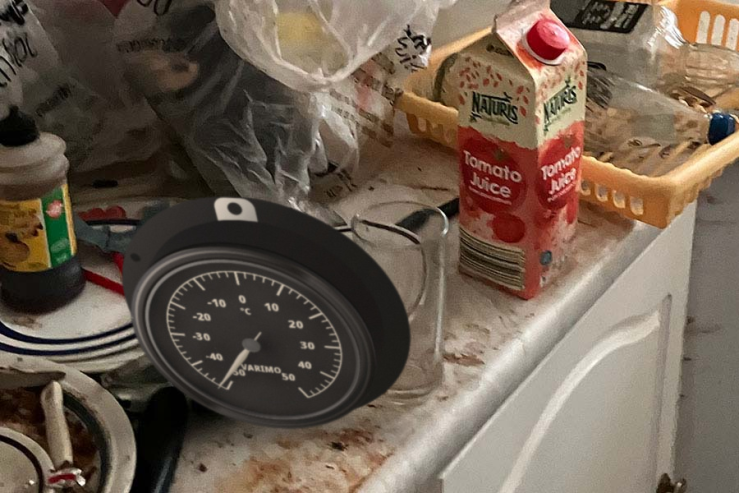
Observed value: -48 °C
